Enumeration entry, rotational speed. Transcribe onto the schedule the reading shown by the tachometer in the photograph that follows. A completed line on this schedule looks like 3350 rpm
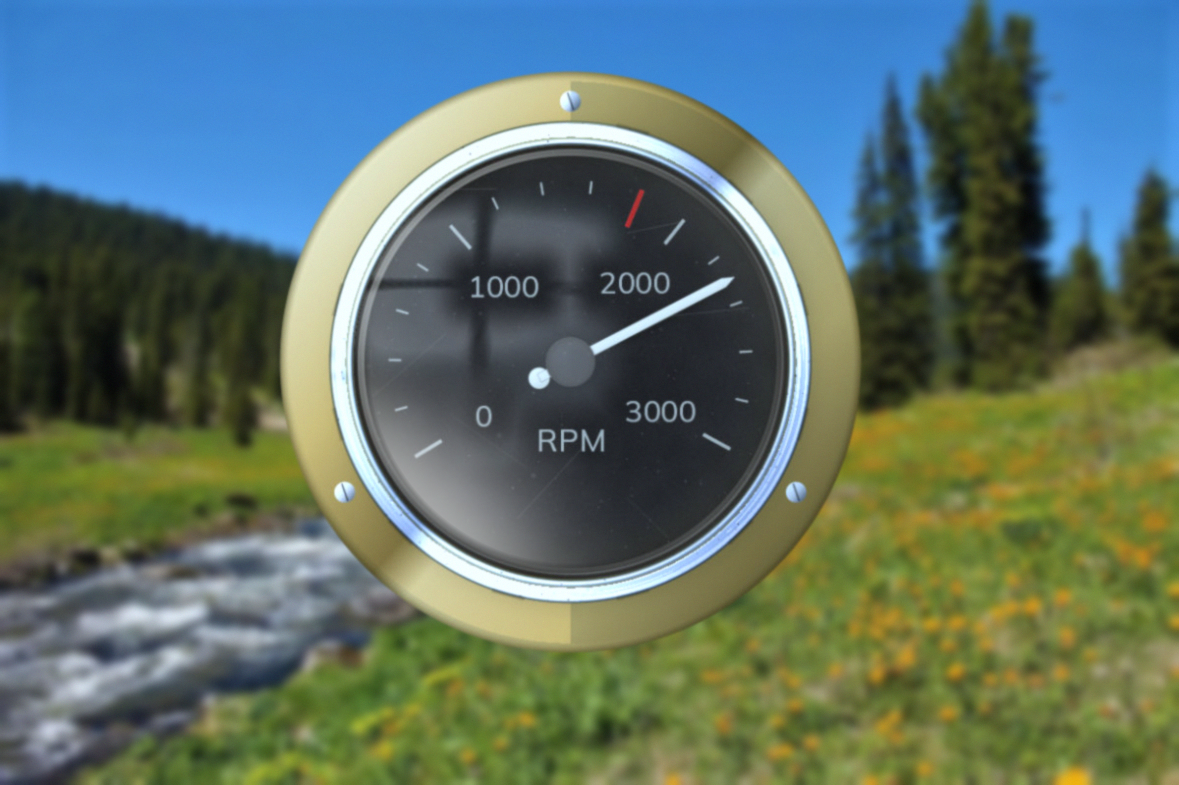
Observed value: 2300 rpm
